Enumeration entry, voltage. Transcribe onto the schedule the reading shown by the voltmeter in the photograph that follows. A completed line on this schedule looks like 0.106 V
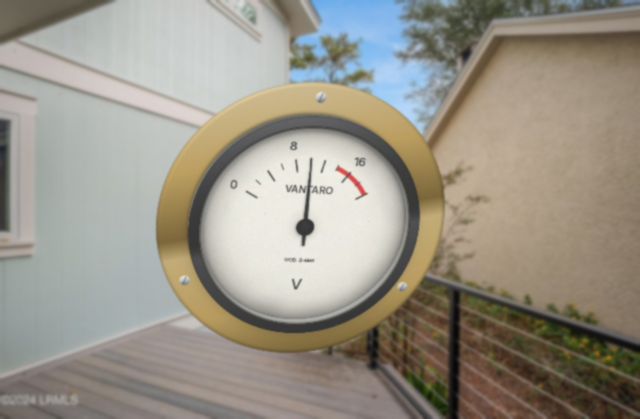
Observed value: 10 V
